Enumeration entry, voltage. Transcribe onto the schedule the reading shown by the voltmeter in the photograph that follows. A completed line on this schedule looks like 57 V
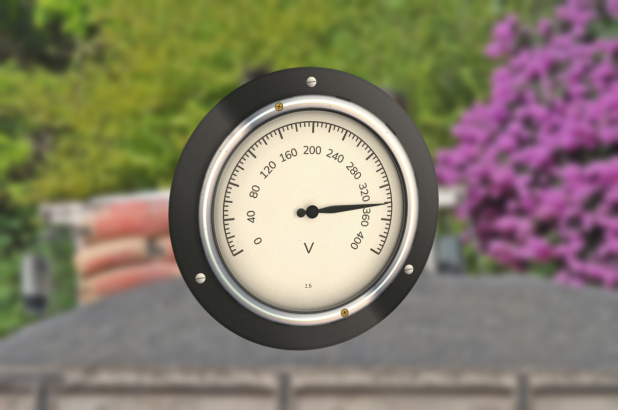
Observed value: 340 V
